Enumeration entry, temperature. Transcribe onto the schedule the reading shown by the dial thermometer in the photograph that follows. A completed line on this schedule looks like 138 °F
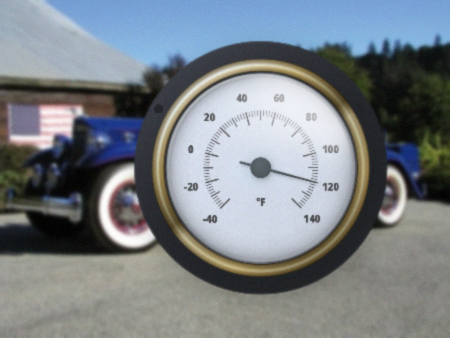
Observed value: 120 °F
